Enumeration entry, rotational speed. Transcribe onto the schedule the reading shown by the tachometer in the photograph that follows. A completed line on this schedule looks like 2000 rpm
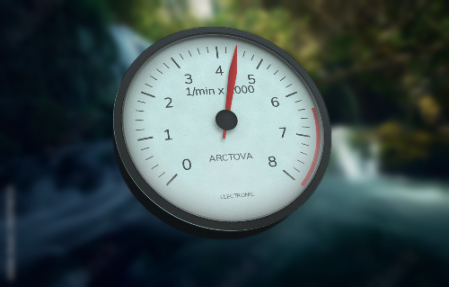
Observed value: 4400 rpm
